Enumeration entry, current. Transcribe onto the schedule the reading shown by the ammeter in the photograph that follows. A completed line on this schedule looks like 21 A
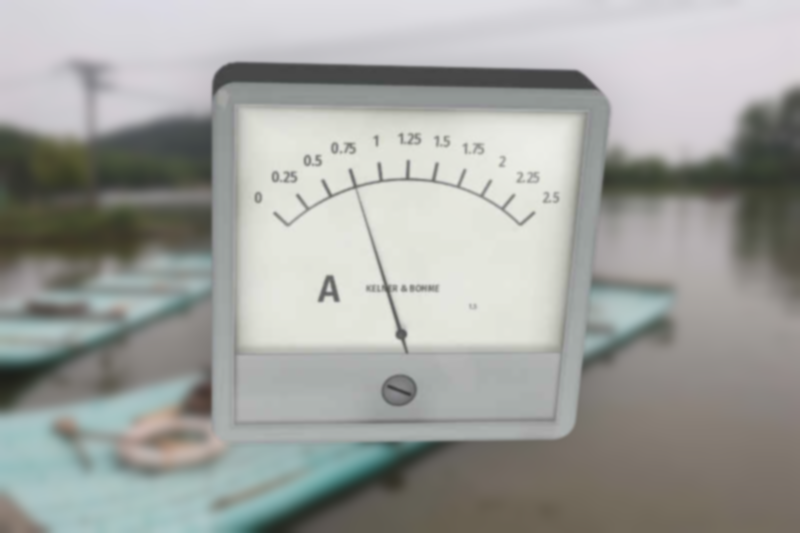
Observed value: 0.75 A
